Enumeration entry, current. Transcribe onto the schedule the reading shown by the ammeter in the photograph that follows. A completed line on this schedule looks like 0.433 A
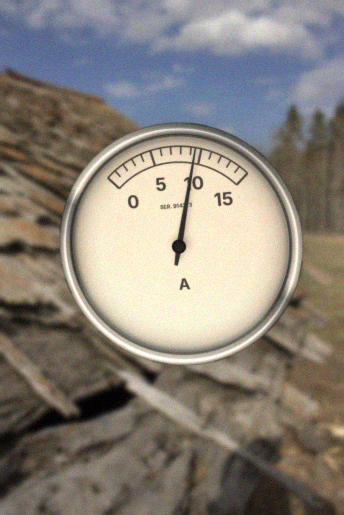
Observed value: 9.5 A
